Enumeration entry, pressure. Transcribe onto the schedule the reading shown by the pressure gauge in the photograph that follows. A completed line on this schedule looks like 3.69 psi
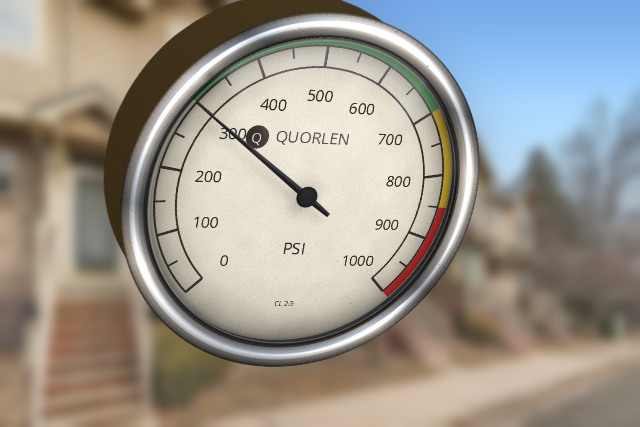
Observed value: 300 psi
